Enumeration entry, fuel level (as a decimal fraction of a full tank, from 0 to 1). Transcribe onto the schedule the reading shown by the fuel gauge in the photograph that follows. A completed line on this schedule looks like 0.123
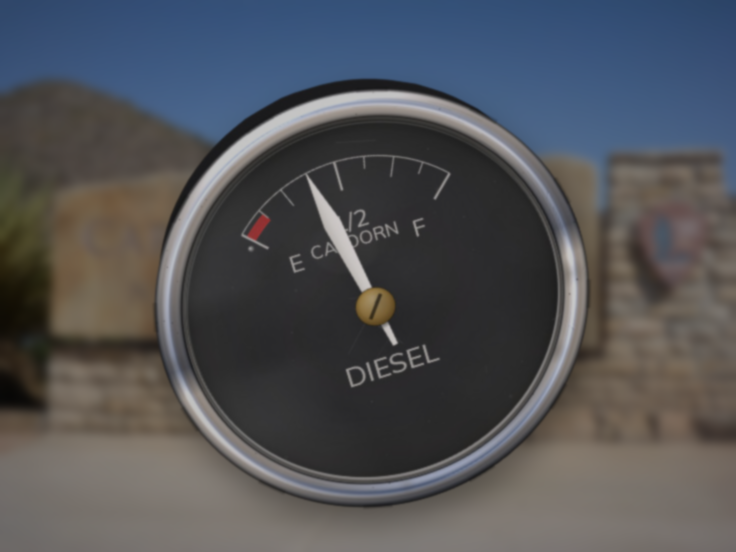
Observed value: 0.375
